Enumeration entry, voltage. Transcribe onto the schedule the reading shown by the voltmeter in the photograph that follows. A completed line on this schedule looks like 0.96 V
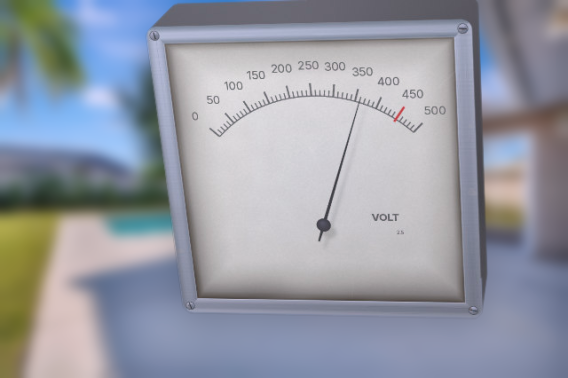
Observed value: 360 V
